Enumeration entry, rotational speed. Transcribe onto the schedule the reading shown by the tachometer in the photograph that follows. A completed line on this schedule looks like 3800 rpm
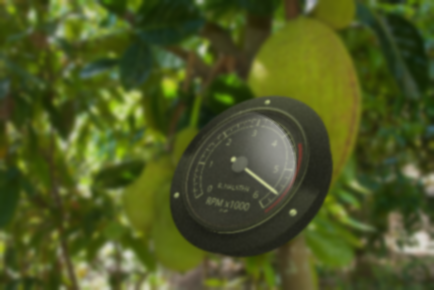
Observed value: 5600 rpm
